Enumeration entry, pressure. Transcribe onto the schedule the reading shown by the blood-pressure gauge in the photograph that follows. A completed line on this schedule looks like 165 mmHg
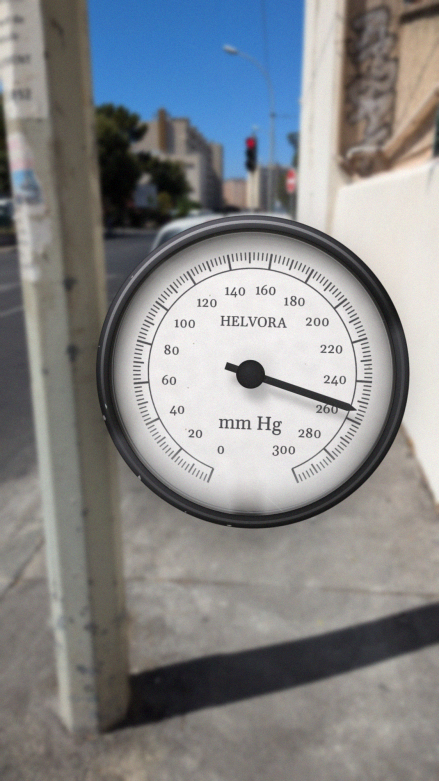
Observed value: 254 mmHg
